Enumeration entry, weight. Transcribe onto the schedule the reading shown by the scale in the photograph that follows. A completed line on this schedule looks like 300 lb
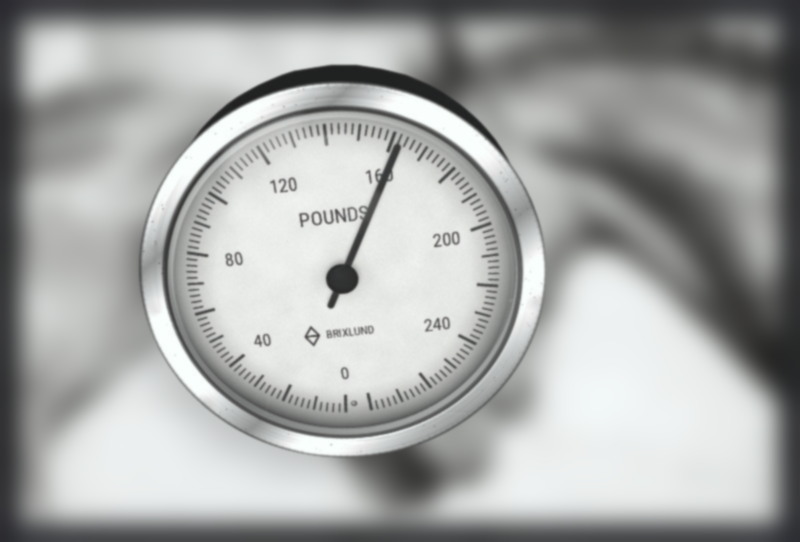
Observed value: 162 lb
